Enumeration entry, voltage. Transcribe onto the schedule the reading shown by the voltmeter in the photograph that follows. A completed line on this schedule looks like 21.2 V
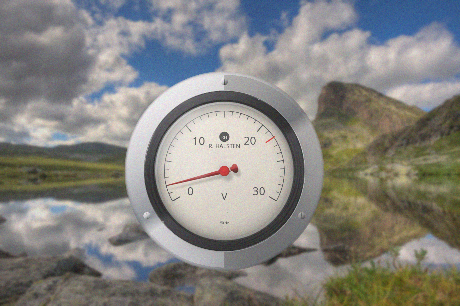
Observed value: 2 V
